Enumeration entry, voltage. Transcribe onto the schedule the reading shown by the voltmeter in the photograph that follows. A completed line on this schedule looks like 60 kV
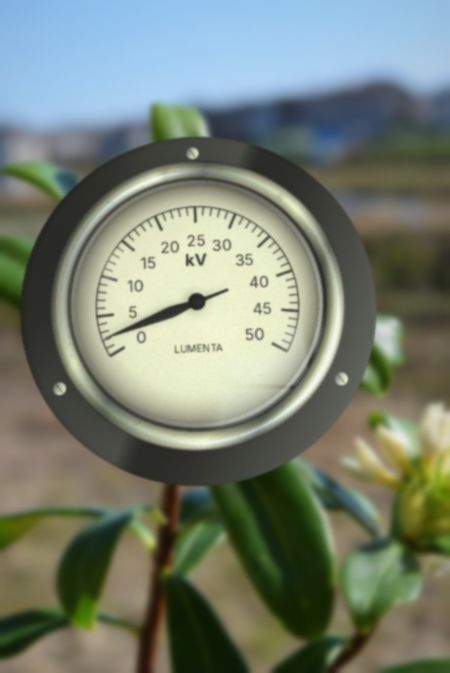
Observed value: 2 kV
